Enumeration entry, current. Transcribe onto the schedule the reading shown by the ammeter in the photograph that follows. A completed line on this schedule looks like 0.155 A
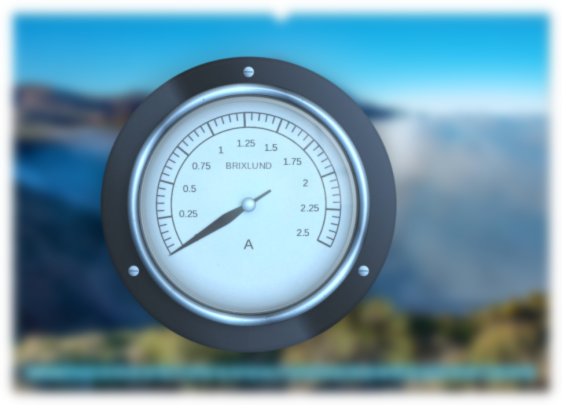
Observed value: 0 A
